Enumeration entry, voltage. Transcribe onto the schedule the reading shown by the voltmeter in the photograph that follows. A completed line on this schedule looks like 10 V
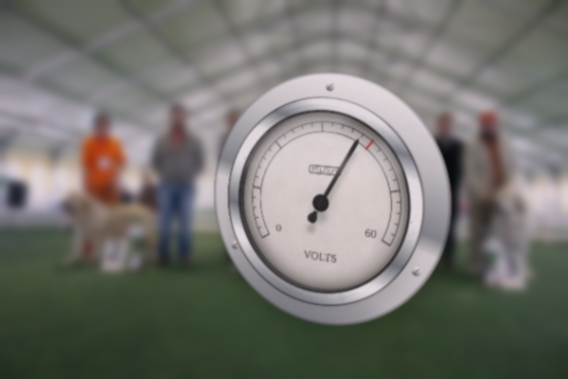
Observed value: 38 V
